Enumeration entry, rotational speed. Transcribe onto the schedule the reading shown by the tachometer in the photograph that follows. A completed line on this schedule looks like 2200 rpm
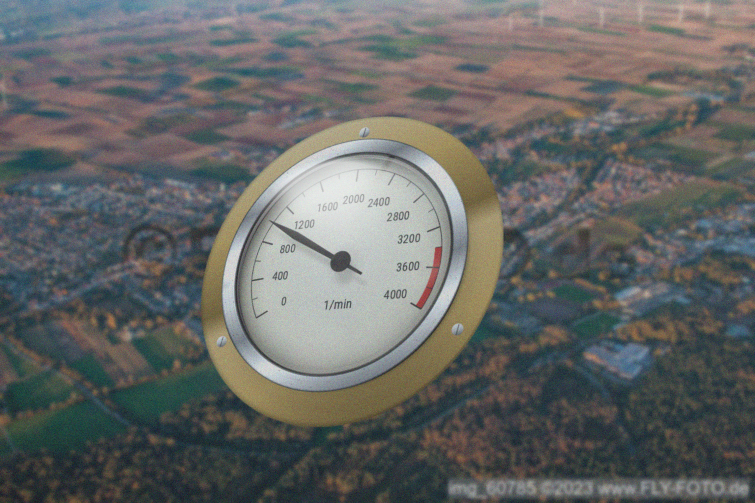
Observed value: 1000 rpm
